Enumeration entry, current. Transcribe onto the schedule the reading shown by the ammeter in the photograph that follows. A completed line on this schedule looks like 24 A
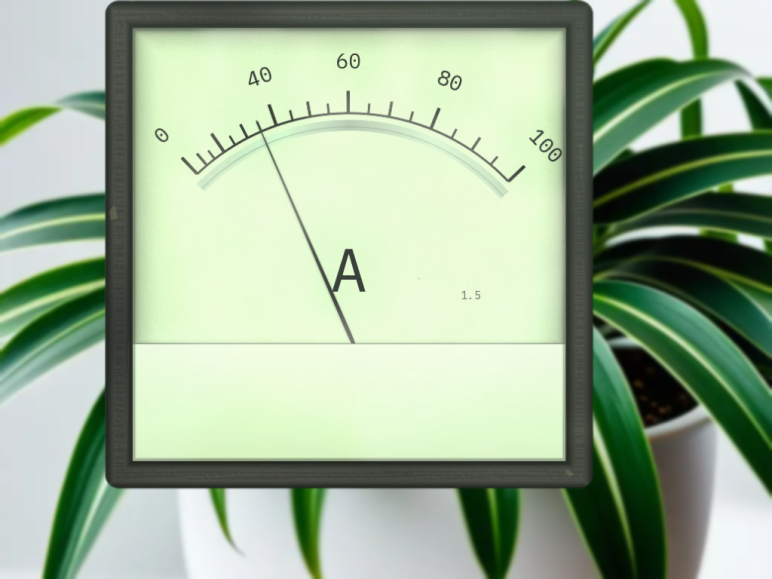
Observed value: 35 A
